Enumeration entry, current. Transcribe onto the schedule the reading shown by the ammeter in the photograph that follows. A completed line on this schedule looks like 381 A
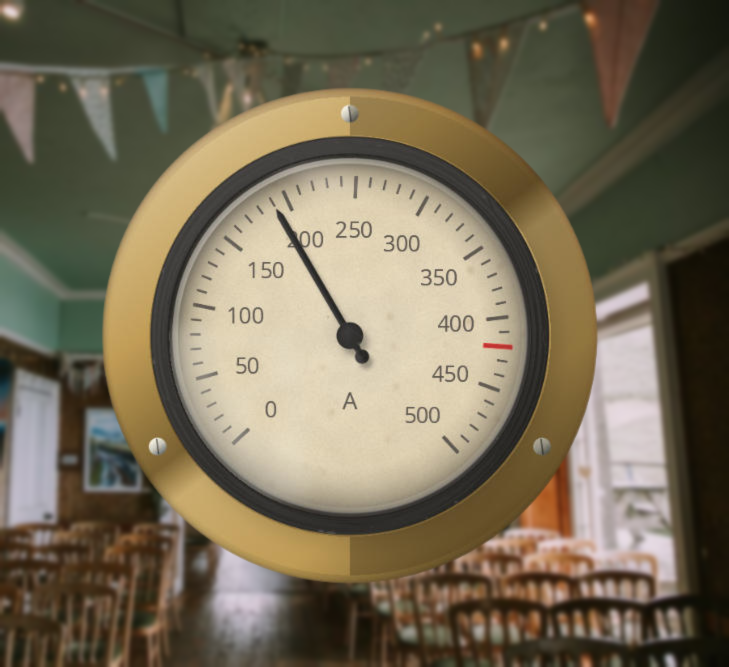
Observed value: 190 A
